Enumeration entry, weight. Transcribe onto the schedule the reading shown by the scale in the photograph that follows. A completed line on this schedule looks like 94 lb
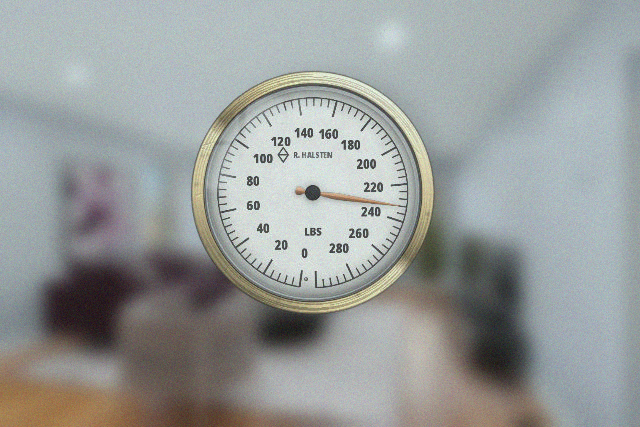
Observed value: 232 lb
